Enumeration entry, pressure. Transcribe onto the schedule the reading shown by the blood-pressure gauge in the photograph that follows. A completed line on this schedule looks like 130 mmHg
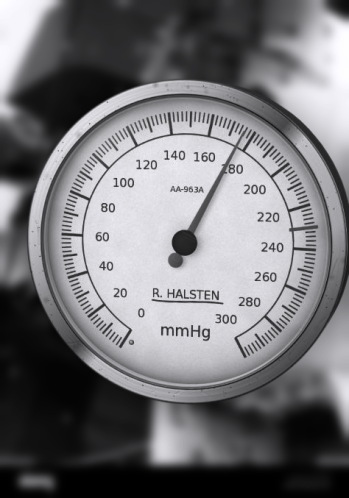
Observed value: 176 mmHg
